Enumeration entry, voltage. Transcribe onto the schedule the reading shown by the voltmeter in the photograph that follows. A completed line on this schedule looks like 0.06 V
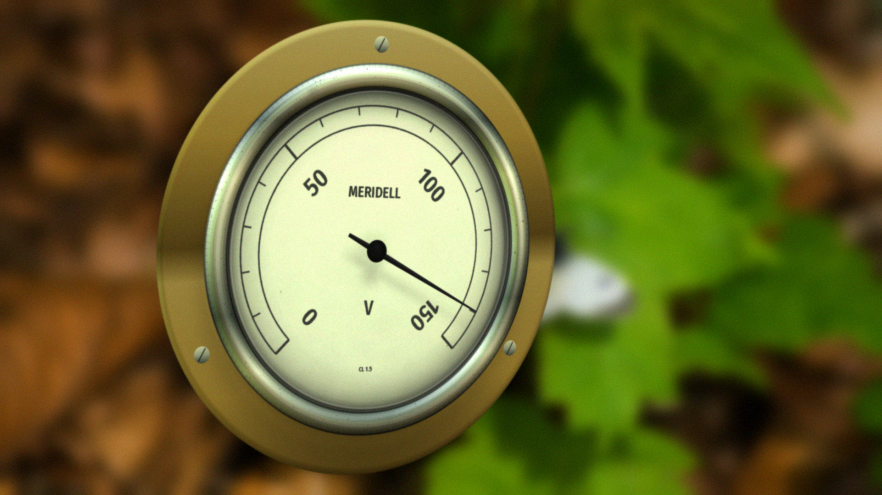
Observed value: 140 V
